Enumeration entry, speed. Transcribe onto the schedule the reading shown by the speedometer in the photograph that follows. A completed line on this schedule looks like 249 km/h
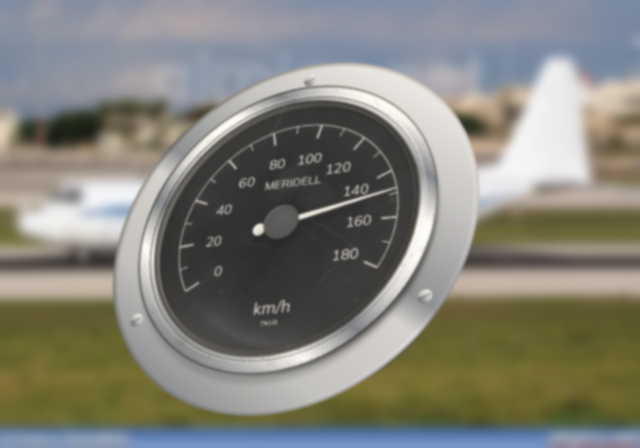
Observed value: 150 km/h
